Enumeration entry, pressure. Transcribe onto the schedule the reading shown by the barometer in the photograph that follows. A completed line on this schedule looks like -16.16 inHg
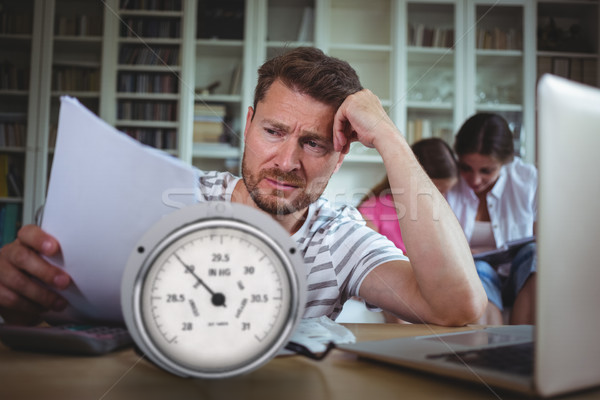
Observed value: 29 inHg
